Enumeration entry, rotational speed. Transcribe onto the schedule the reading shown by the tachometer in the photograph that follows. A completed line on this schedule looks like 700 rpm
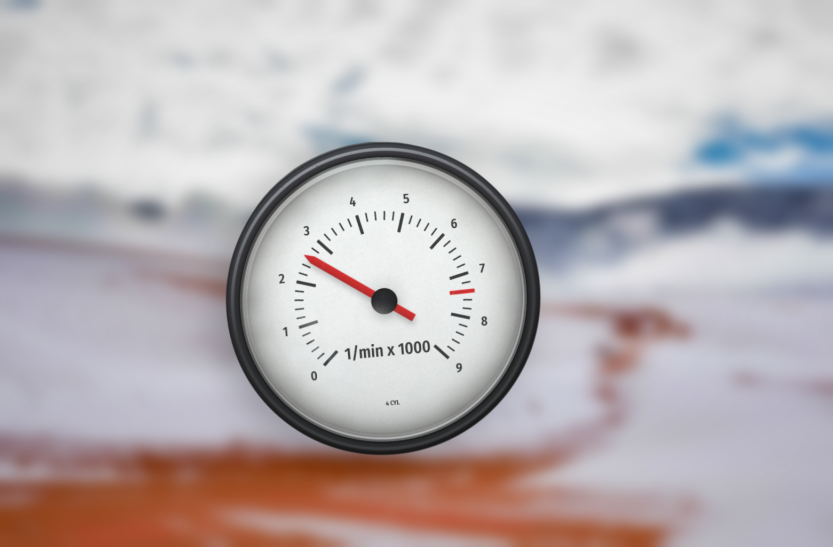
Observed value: 2600 rpm
